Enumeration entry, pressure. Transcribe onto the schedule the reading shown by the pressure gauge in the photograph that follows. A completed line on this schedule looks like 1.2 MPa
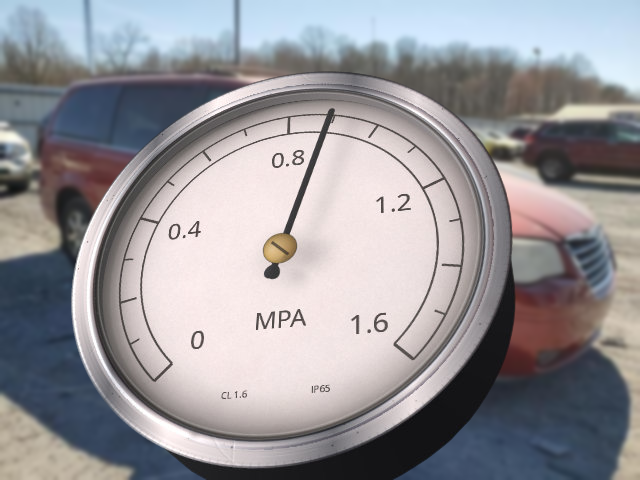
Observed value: 0.9 MPa
